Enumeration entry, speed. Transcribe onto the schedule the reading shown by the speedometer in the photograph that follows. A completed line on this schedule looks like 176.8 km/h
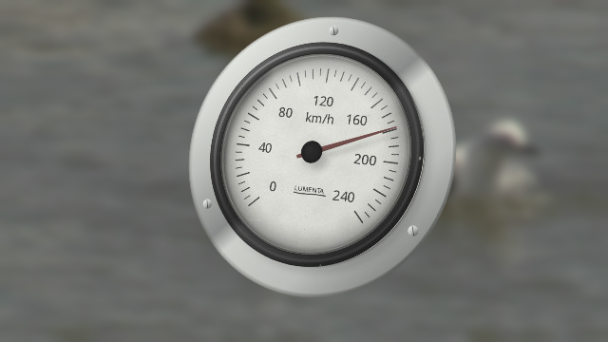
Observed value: 180 km/h
